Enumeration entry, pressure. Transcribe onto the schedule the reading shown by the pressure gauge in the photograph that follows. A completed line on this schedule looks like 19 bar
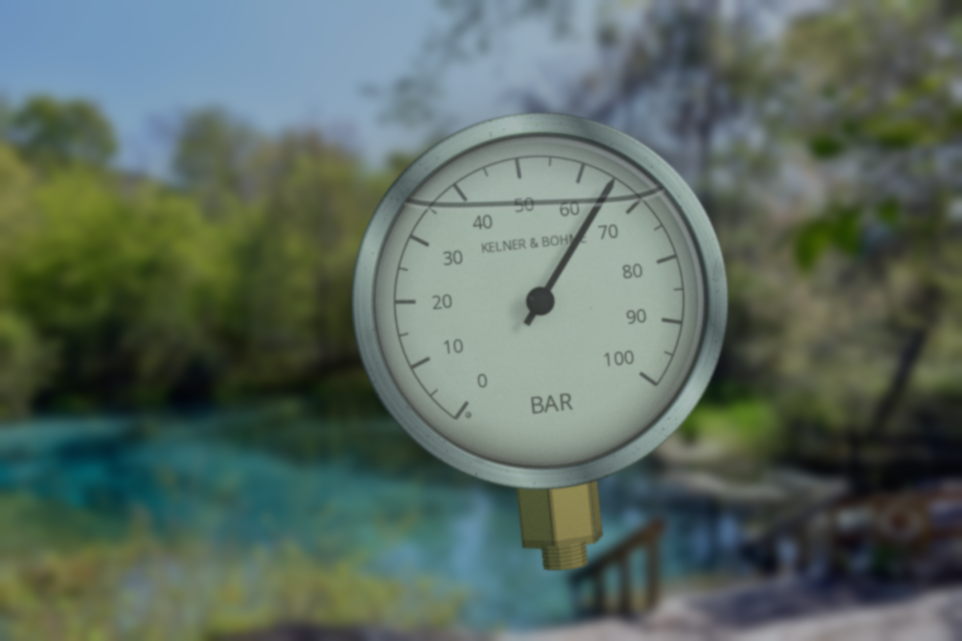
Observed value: 65 bar
